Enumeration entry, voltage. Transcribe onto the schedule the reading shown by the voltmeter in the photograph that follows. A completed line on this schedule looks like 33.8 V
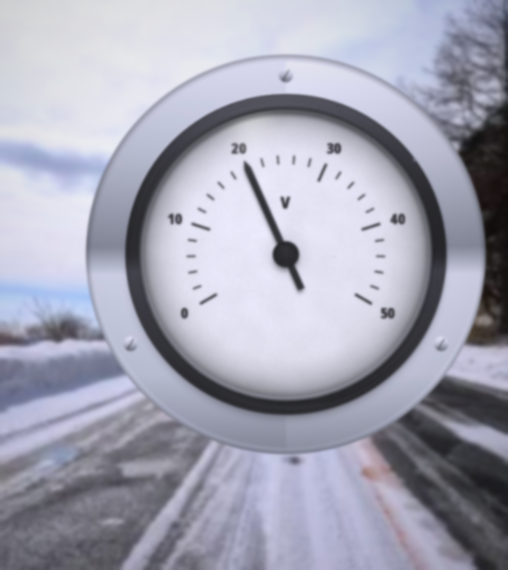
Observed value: 20 V
